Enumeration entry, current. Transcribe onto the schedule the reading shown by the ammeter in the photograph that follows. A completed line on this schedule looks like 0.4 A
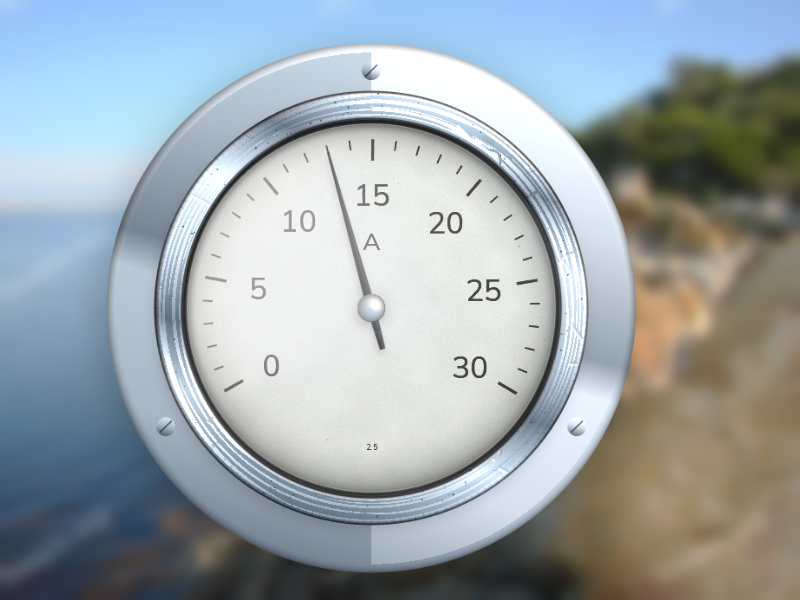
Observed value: 13 A
